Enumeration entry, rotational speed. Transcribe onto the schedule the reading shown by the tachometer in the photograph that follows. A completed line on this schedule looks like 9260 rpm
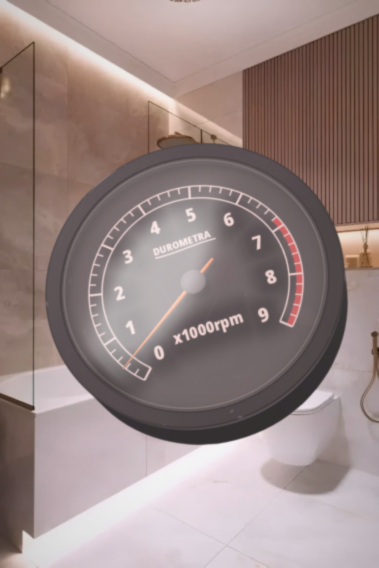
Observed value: 400 rpm
